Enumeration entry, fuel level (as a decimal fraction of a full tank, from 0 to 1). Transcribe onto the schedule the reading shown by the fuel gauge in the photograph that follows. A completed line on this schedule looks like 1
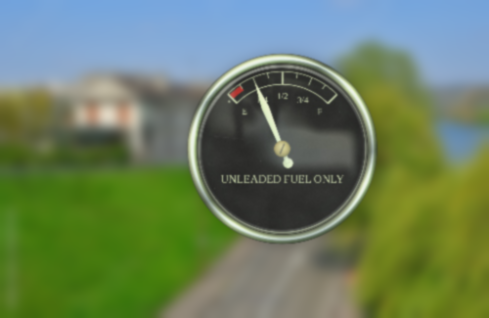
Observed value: 0.25
